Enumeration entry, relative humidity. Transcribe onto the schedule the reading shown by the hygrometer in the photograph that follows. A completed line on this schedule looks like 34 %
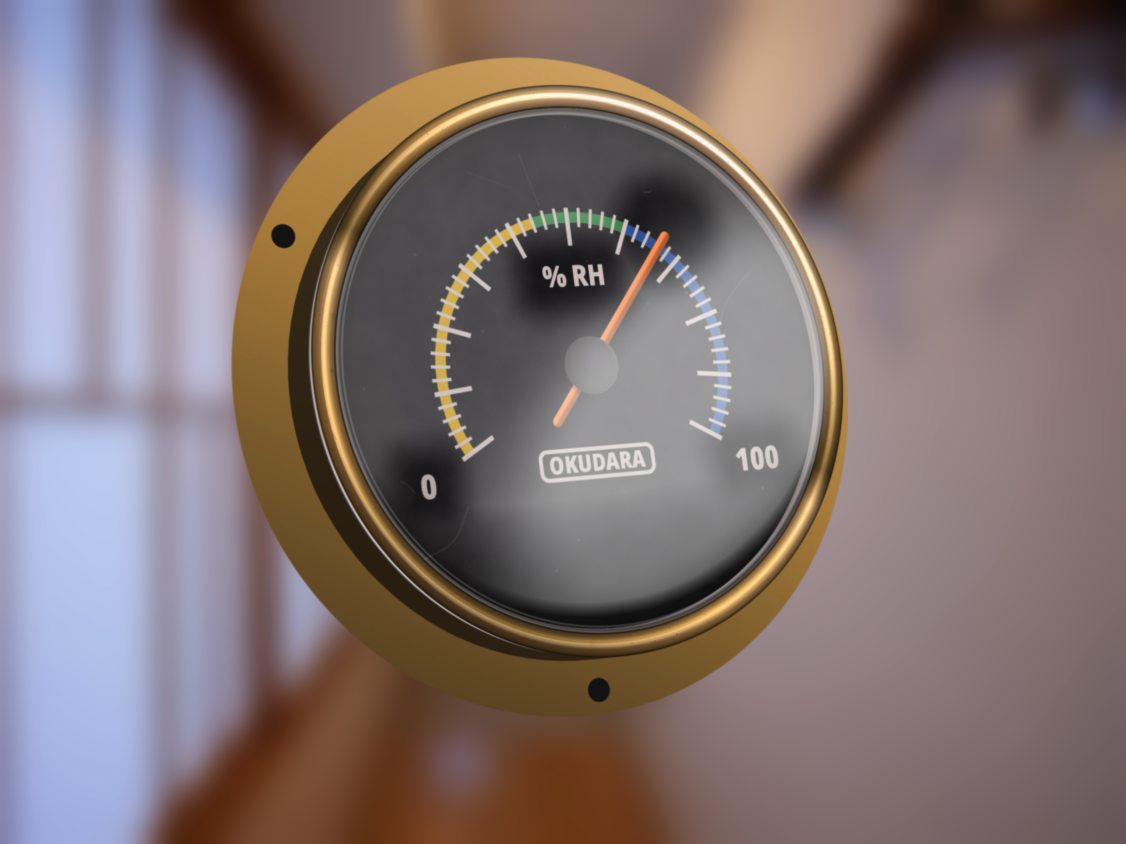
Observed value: 66 %
